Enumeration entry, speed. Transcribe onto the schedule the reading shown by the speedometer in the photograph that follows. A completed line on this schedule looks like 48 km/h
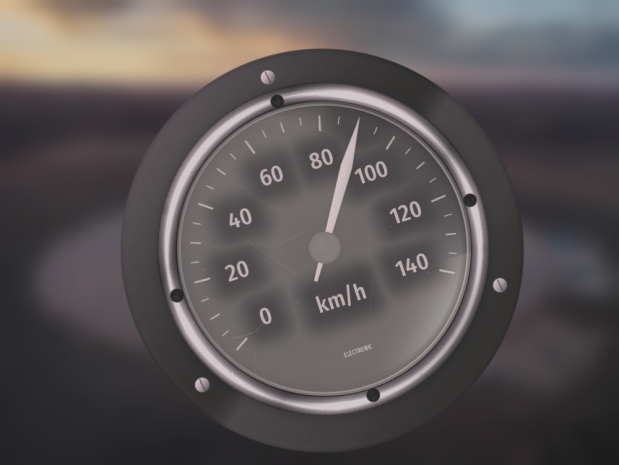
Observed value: 90 km/h
